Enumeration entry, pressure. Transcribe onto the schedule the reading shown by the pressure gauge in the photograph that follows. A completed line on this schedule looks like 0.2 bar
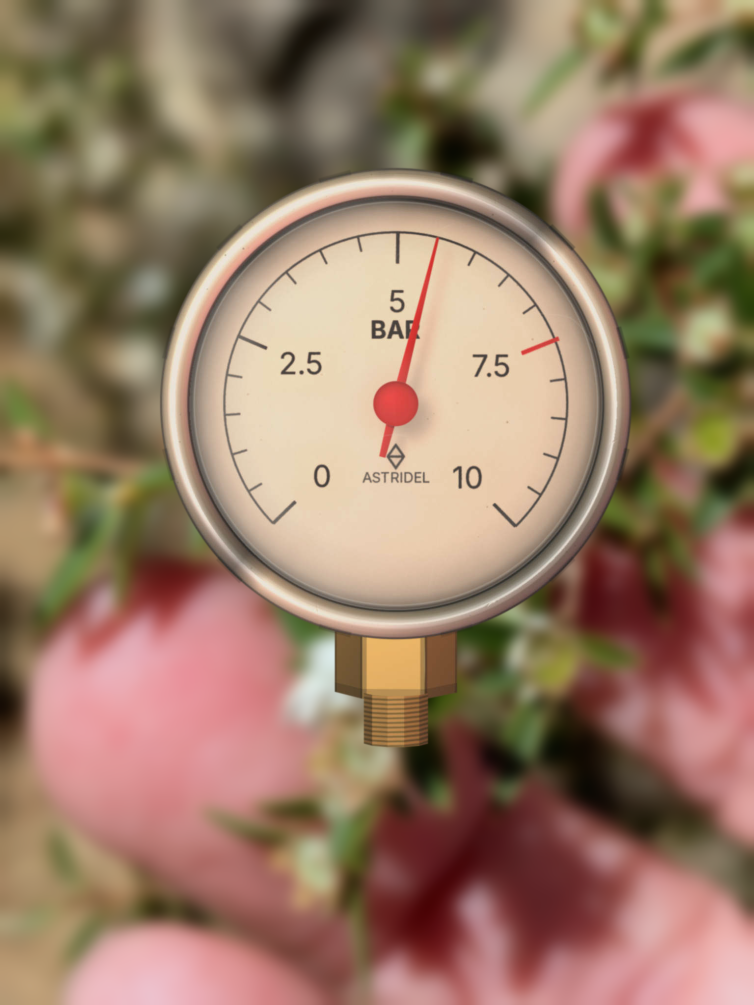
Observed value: 5.5 bar
